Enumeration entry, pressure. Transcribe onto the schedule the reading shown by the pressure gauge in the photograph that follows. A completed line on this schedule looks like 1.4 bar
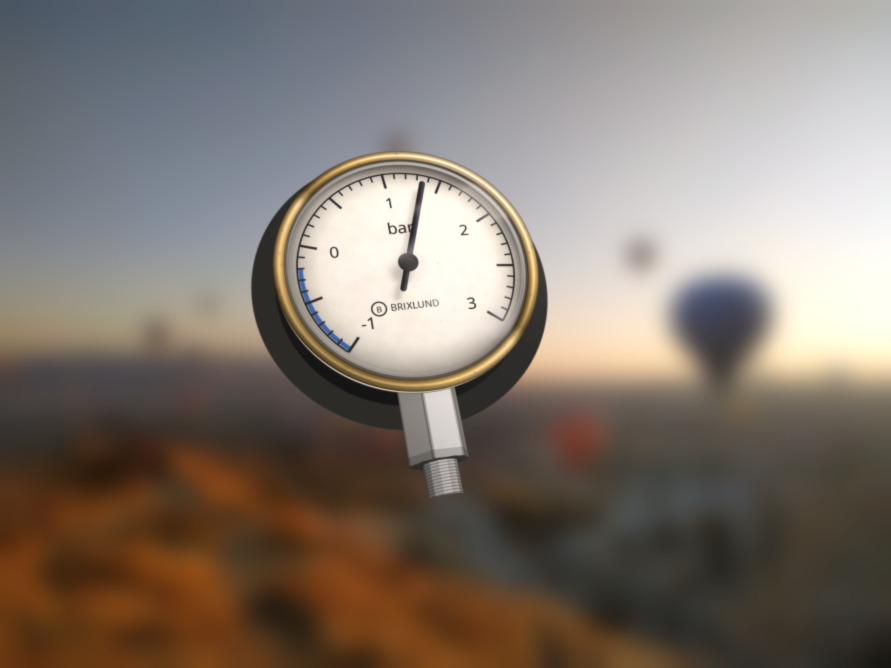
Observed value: 1.35 bar
